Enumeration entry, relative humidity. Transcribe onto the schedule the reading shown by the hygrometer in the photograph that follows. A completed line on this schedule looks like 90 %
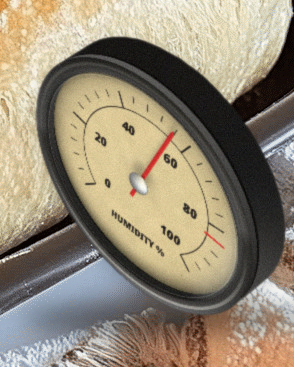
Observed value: 56 %
